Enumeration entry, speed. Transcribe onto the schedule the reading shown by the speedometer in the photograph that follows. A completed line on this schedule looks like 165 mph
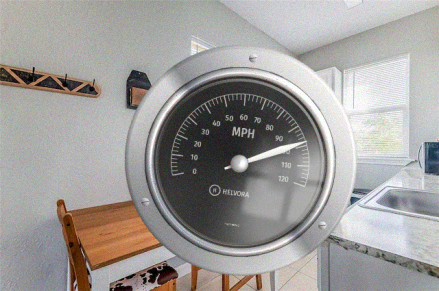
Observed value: 98 mph
